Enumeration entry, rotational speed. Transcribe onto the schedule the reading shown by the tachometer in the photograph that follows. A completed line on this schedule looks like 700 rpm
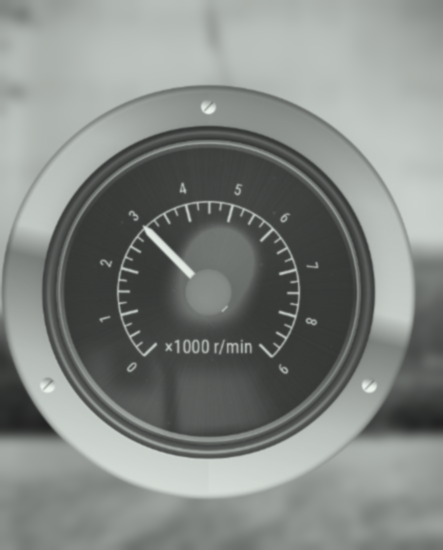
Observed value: 3000 rpm
